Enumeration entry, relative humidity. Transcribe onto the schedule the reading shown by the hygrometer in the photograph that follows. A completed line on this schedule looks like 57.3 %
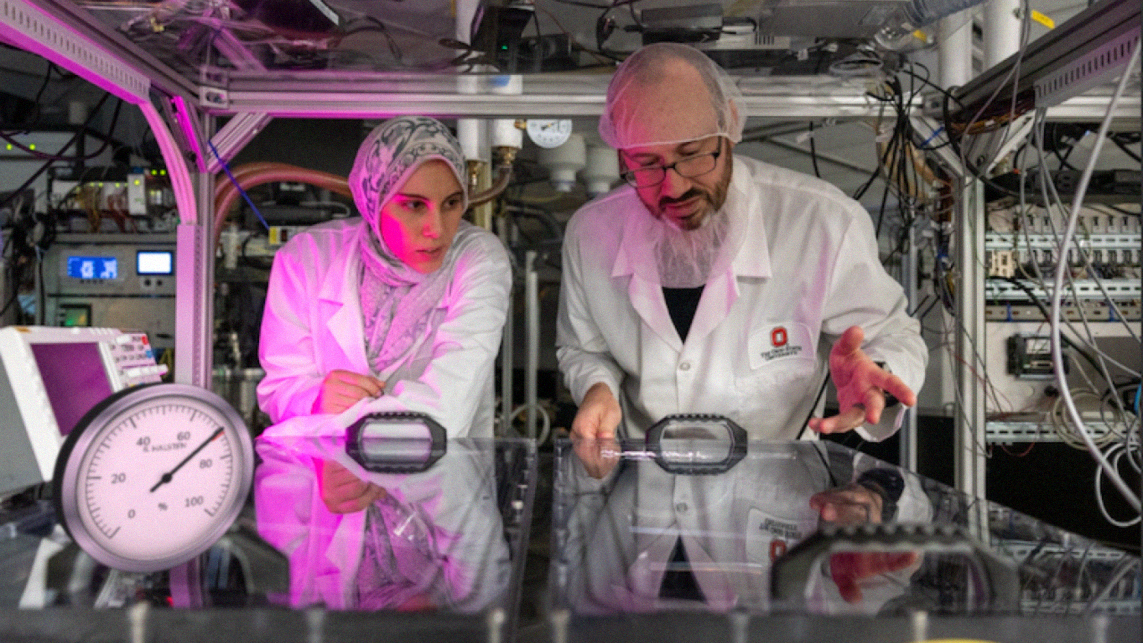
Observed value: 70 %
